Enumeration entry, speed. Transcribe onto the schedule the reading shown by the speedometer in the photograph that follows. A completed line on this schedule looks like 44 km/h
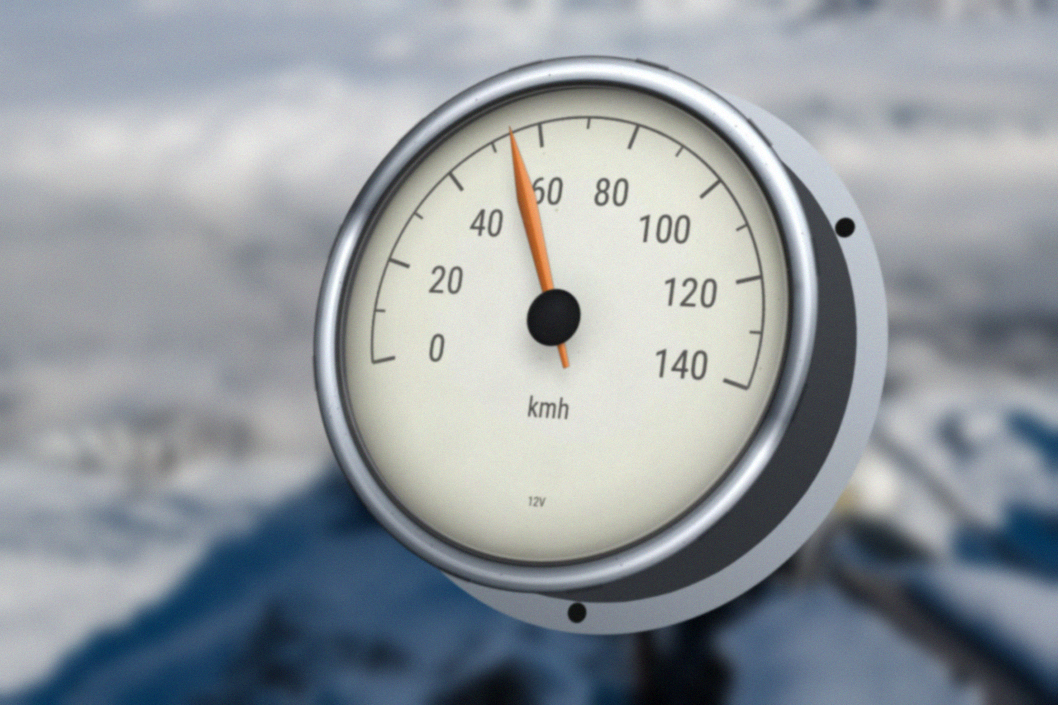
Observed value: 55 km/h
